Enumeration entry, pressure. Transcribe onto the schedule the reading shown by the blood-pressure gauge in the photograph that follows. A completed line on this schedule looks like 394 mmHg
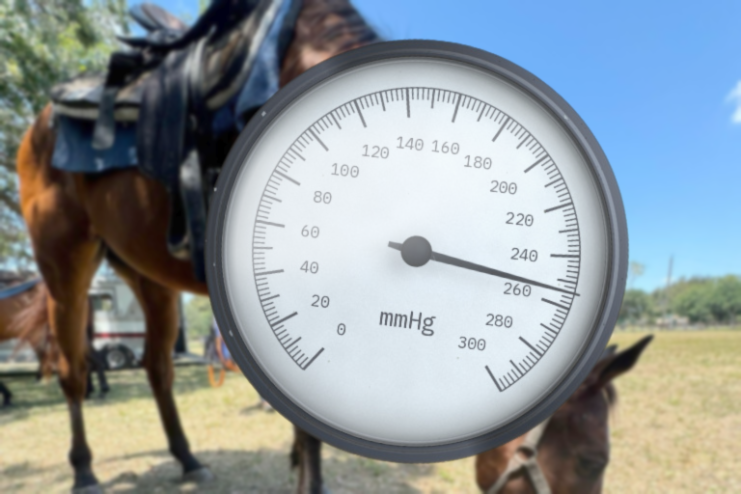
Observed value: 254 mmHg
